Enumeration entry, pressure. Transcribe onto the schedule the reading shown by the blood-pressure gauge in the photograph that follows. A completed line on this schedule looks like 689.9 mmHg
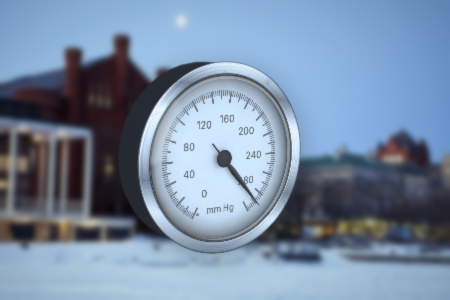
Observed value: 290 mmHg
